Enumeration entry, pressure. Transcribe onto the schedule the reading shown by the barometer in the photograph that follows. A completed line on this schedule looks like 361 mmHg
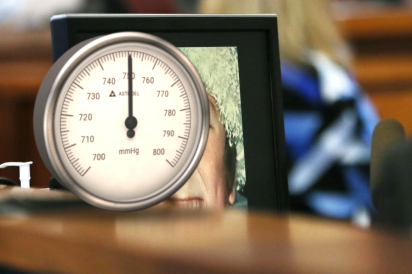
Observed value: 750 mmHg
